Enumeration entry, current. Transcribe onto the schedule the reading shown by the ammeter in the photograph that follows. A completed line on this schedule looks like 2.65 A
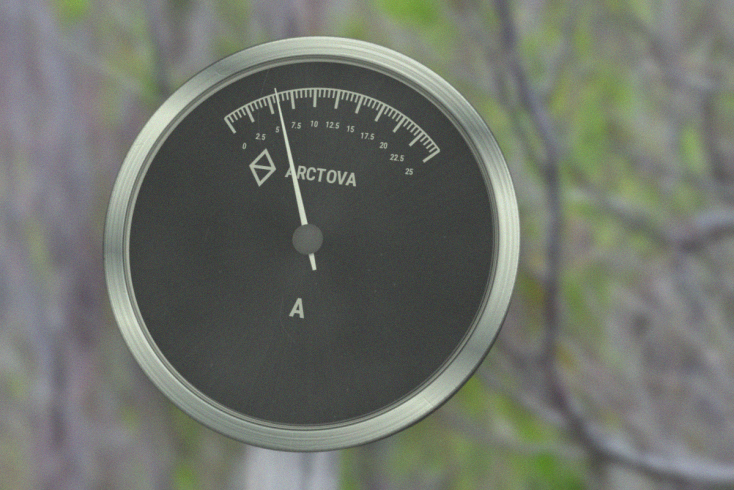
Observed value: 6 A
